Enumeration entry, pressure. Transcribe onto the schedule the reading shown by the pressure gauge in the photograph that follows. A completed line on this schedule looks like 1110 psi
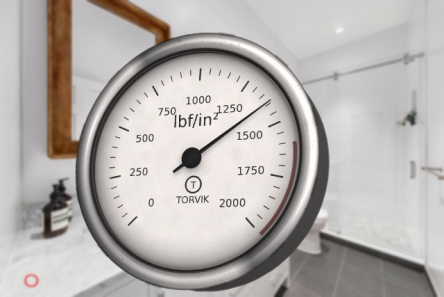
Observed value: 1400 psi
